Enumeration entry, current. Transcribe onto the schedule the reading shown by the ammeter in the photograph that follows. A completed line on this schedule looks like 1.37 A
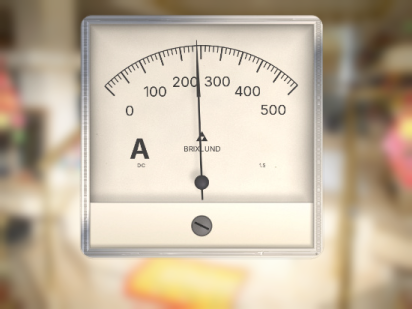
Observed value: 240 A
